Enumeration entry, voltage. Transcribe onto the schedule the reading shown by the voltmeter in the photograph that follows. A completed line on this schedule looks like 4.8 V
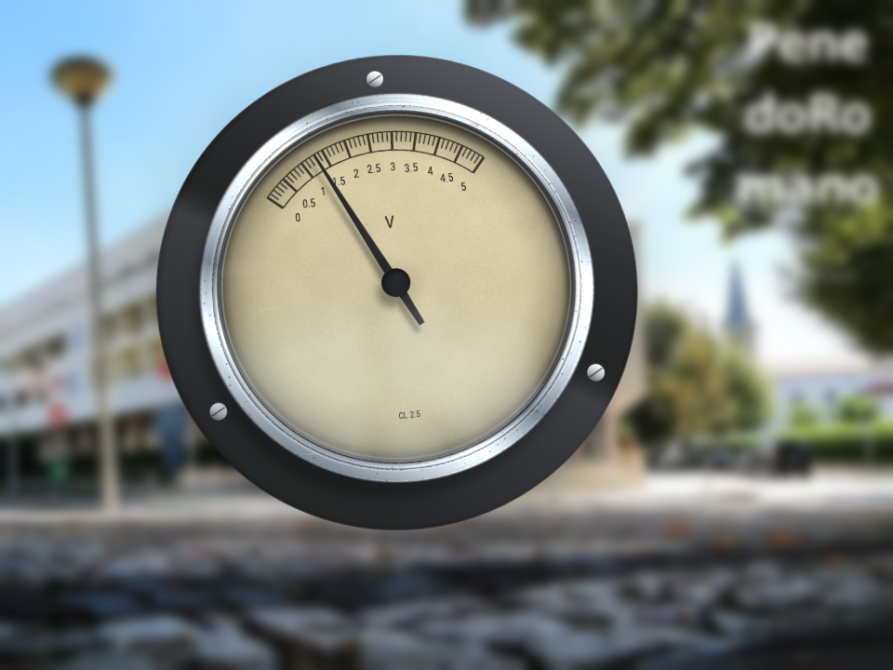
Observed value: 1.3 V
